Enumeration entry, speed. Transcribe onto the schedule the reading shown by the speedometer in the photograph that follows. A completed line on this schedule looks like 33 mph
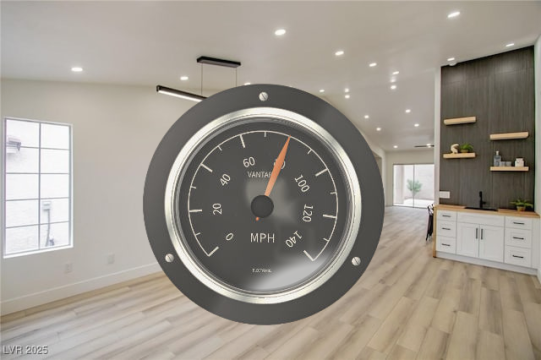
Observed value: 80 mph
